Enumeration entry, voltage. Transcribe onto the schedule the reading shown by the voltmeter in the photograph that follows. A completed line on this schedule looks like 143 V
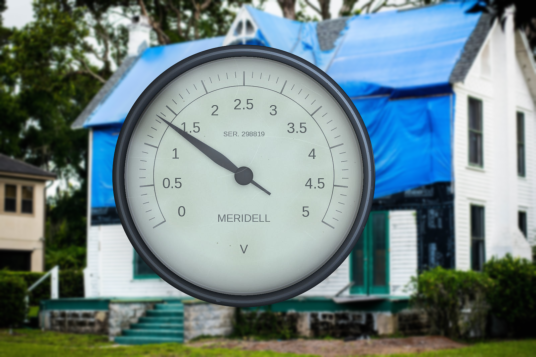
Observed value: 1.35 V
